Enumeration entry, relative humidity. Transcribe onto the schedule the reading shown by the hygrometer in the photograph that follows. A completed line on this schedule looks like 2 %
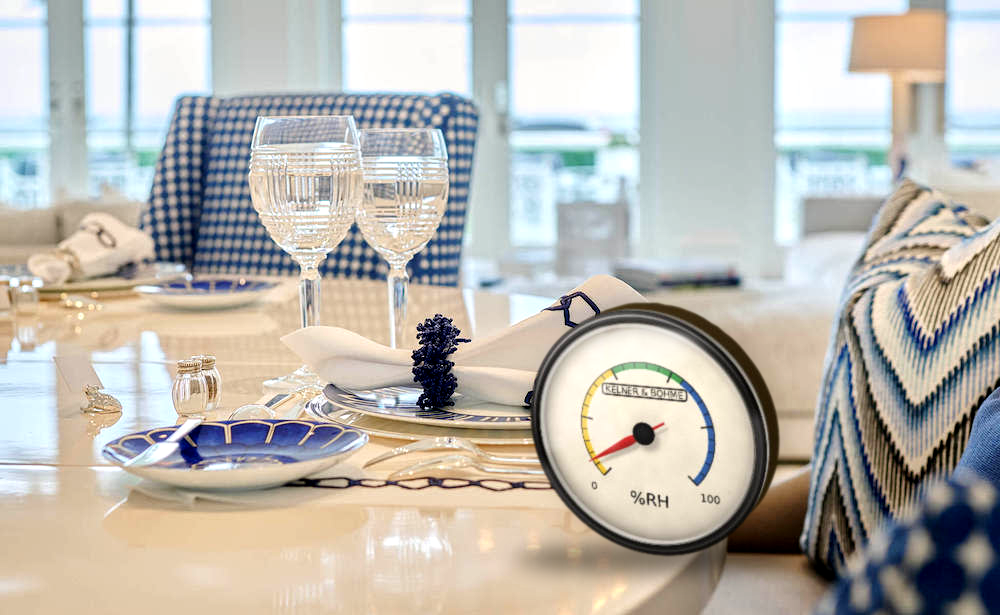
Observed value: 6 %
